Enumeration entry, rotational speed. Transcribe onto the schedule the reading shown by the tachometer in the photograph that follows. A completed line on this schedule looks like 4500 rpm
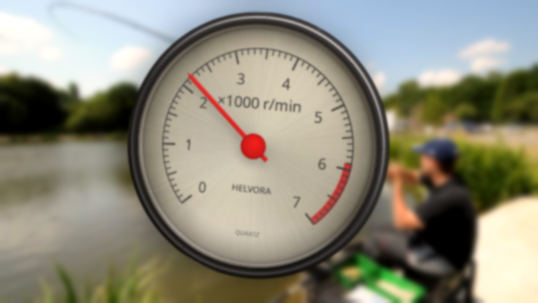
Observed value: 2200 rpm
